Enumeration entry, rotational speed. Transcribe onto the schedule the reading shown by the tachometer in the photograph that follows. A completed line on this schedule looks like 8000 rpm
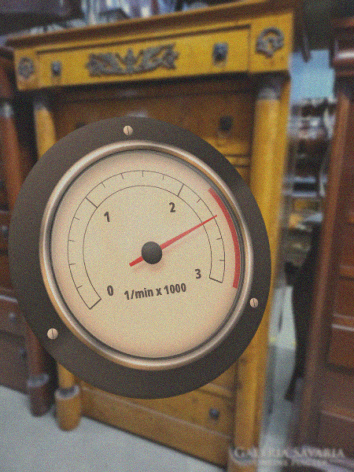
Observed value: 2400 rpm
